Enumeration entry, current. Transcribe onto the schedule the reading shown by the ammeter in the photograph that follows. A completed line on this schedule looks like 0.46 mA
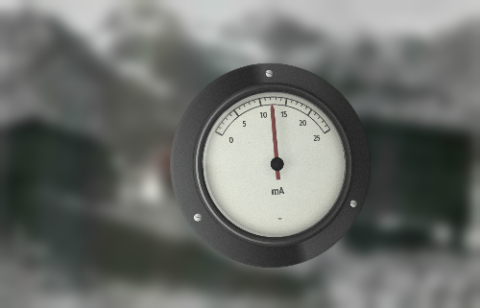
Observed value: 12 mA
